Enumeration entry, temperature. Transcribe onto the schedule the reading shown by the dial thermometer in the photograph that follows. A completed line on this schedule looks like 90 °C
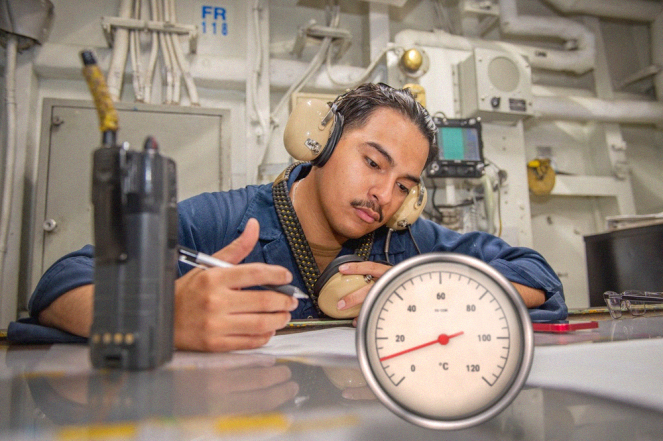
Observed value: 12 °C
